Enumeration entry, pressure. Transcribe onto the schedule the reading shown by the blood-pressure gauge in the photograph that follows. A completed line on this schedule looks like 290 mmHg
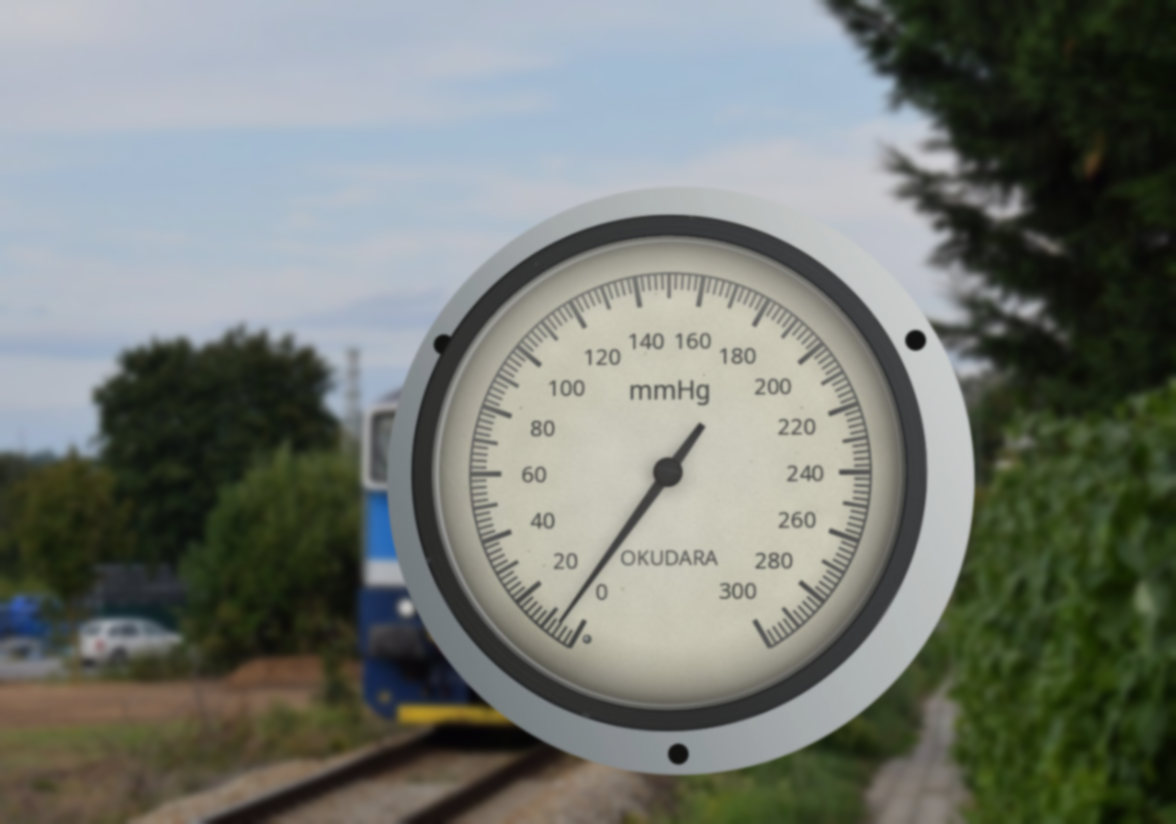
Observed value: 6 mmHg
